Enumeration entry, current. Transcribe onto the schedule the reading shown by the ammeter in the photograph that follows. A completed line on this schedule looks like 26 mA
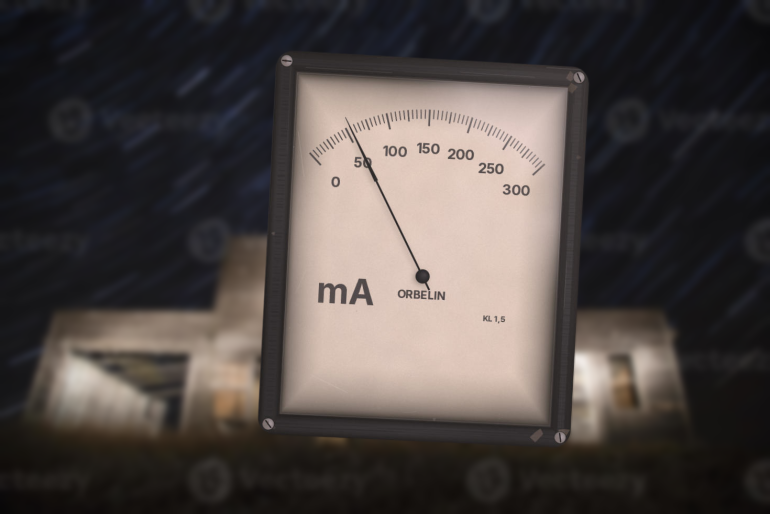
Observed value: 55 mA
